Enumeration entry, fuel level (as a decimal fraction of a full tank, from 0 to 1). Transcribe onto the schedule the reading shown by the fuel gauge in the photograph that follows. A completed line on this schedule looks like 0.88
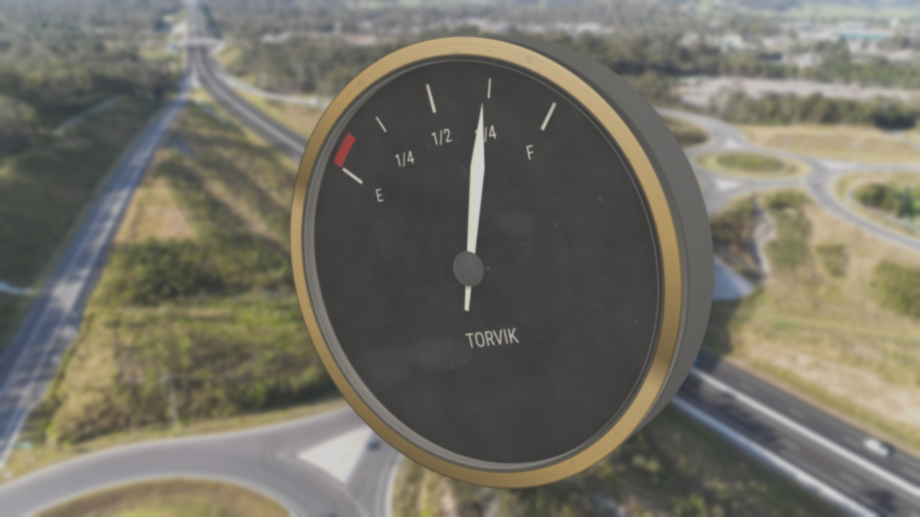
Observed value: 0.75
